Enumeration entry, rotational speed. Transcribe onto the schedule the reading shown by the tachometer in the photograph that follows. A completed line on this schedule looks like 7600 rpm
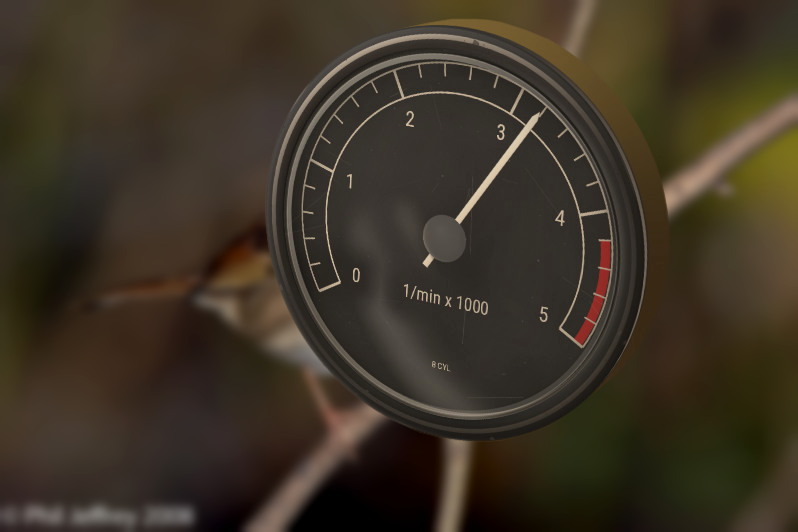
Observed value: 3200 rpm
